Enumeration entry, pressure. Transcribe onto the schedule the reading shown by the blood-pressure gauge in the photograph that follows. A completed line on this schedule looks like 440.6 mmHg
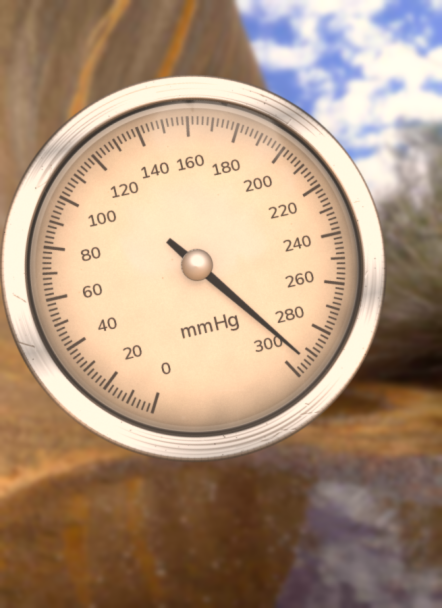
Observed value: 294 mmHg
